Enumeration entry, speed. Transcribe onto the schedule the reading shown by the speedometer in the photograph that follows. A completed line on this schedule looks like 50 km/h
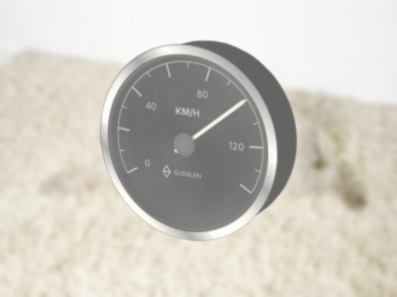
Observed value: 100 km/h
